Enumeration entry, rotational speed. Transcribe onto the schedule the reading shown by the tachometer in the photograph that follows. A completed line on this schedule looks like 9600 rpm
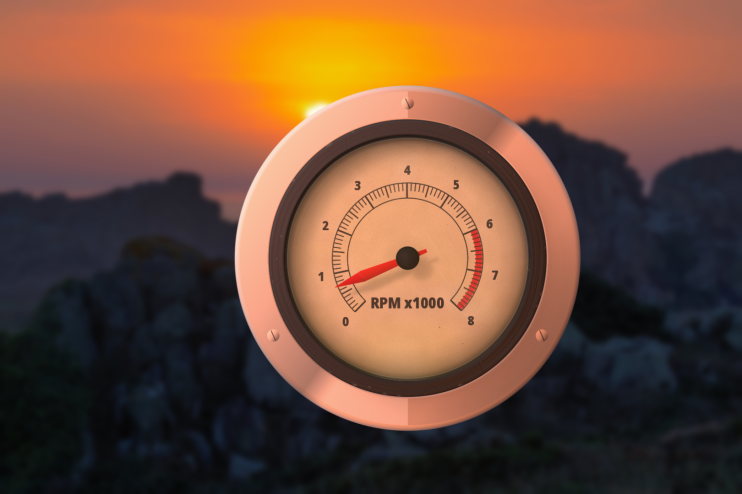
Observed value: 700 rpm
